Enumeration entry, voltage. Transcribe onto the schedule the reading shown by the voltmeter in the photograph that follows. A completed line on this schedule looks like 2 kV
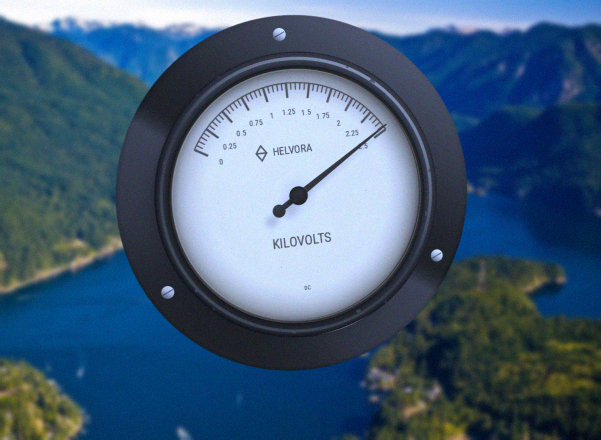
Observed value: 2.45 kV
